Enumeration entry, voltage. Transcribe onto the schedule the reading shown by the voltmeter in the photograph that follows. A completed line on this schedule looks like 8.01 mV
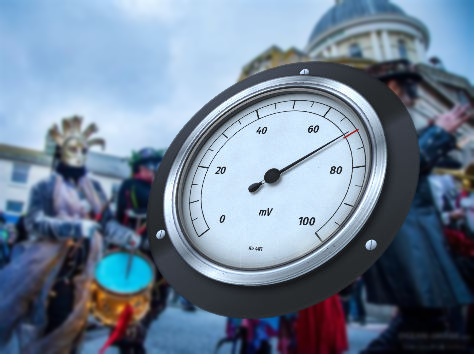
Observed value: 70 mV
